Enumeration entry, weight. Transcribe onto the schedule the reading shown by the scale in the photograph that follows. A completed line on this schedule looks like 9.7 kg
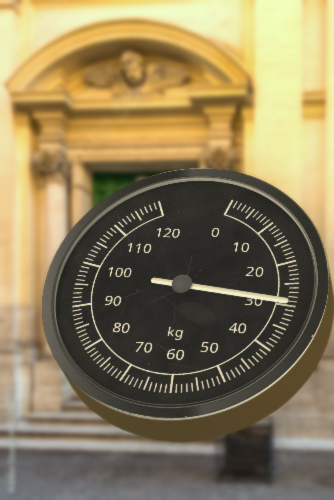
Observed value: 30 kg
